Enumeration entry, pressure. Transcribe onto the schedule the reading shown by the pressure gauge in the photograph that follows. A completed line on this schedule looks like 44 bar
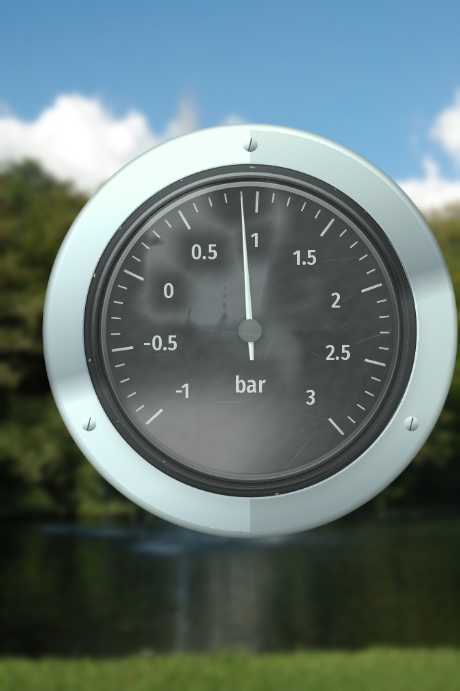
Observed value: 0.9 bar
